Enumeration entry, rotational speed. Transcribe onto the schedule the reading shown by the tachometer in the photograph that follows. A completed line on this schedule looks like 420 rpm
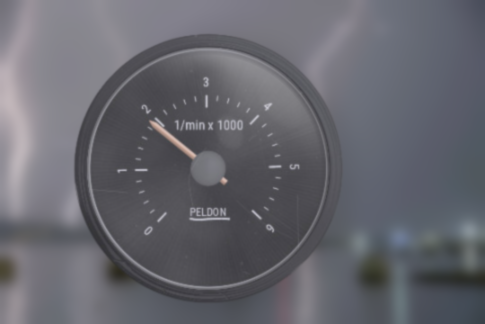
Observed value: 1900 rpm
